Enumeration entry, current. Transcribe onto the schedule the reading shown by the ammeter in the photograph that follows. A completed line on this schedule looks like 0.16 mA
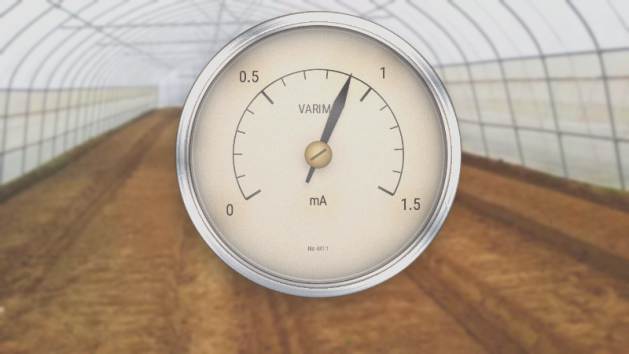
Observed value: 0.9 mA
